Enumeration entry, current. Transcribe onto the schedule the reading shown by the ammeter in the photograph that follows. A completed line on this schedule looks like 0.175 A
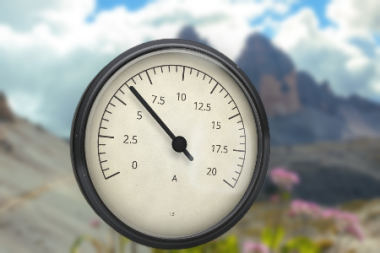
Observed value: 6 A
